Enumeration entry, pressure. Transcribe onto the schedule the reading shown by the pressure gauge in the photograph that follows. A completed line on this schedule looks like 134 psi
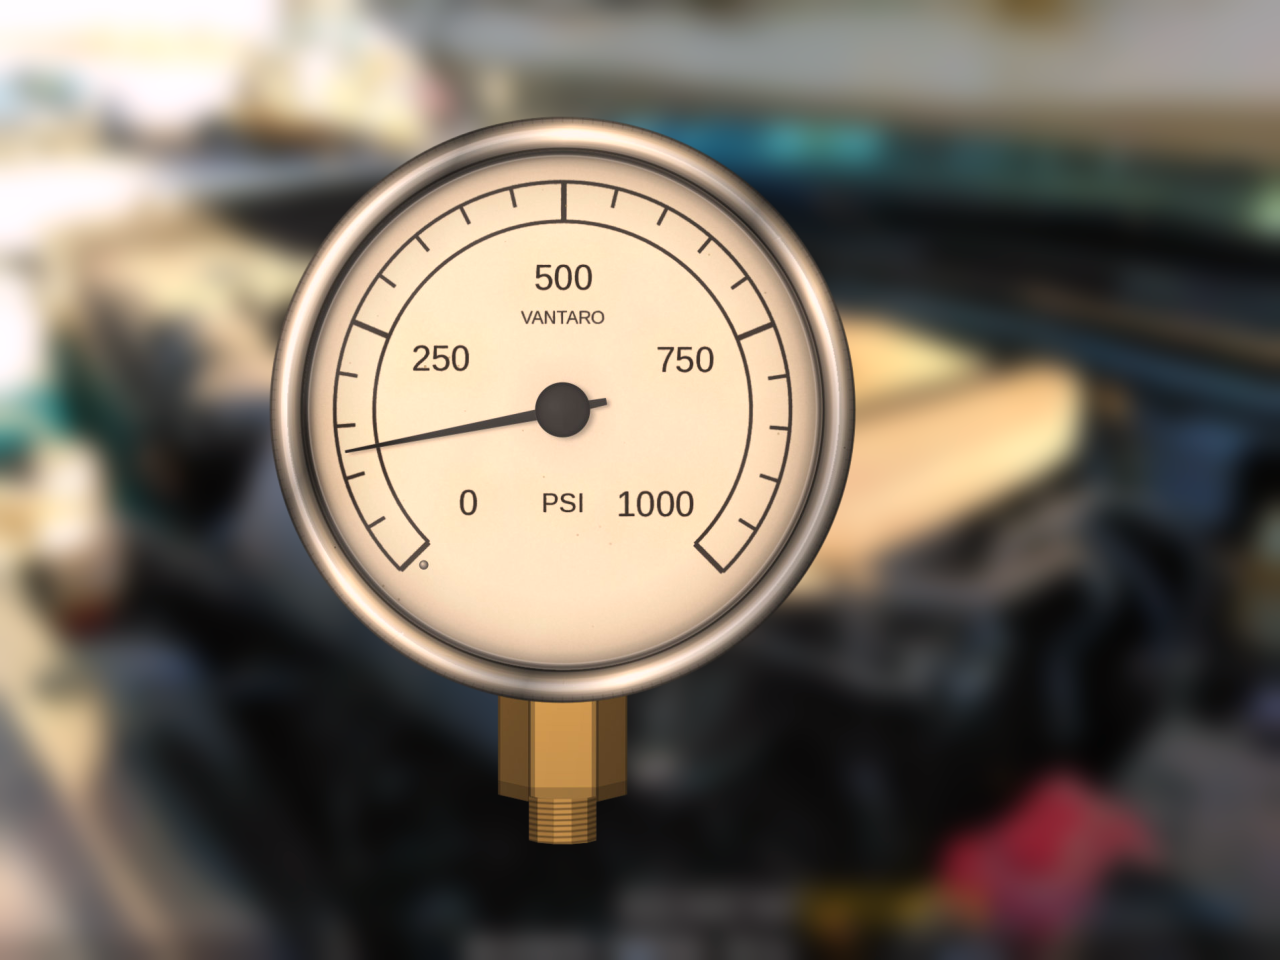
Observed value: 125 psi
